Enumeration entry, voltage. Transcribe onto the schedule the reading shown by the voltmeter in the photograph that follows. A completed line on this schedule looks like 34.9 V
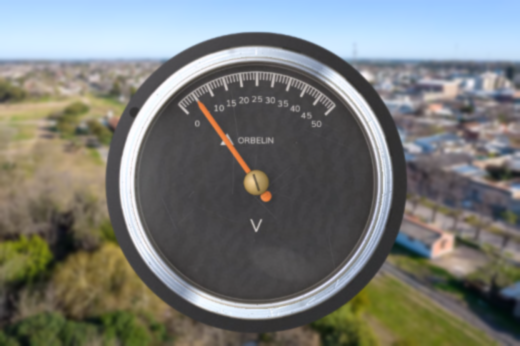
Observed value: 5 V
